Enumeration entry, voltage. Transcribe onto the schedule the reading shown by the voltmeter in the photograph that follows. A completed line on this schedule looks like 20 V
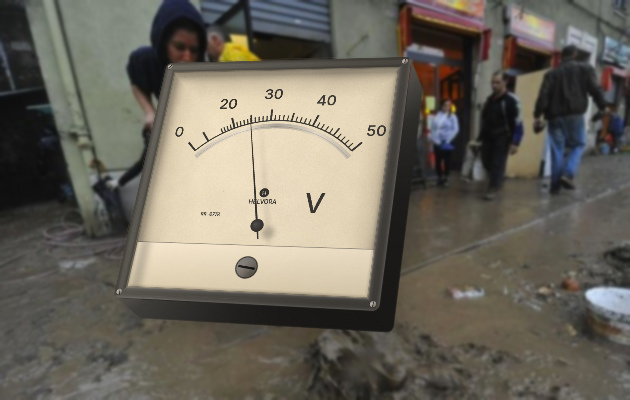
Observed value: 25 V
